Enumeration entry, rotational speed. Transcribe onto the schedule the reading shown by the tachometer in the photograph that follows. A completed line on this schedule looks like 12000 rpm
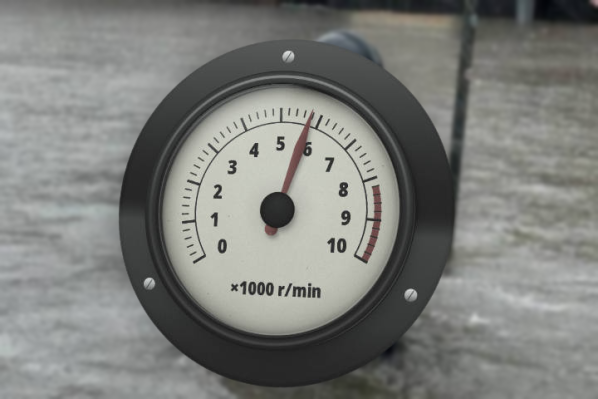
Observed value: 5800 rpm
